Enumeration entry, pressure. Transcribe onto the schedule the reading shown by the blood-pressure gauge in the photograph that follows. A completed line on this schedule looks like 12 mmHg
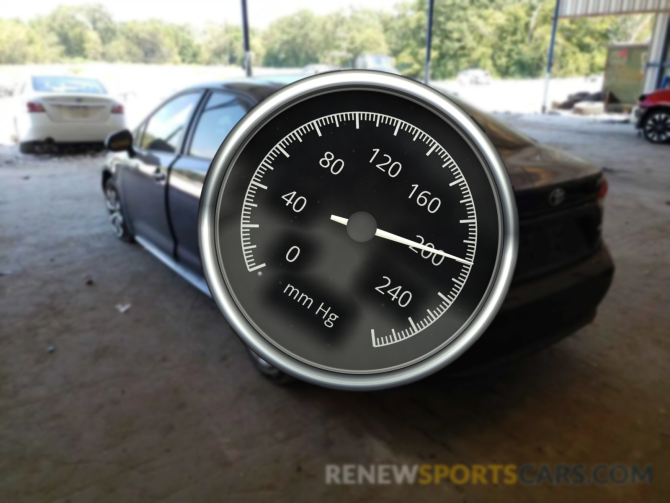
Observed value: 200 mmHg
